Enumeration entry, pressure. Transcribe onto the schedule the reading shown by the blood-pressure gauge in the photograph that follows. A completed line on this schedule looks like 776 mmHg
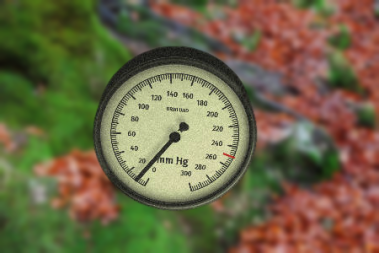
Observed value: 10 mmHg
